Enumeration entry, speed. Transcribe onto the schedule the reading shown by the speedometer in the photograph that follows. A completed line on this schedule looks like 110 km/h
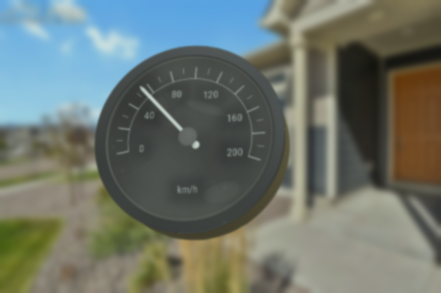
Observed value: 55 km/h
